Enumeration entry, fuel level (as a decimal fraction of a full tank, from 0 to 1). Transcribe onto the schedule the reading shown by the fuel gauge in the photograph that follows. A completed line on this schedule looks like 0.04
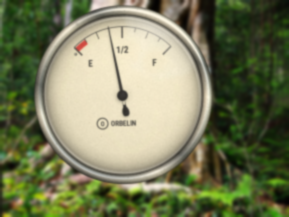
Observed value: 0.375
